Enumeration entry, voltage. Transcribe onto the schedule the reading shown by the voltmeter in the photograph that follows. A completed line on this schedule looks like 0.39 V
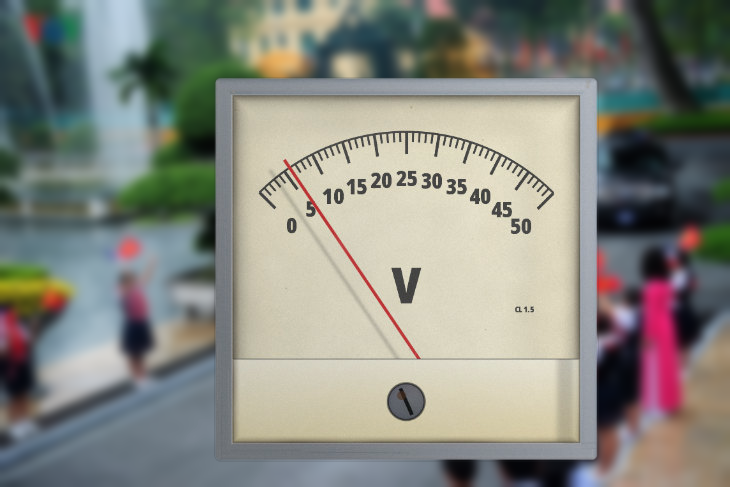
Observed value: 6 V
